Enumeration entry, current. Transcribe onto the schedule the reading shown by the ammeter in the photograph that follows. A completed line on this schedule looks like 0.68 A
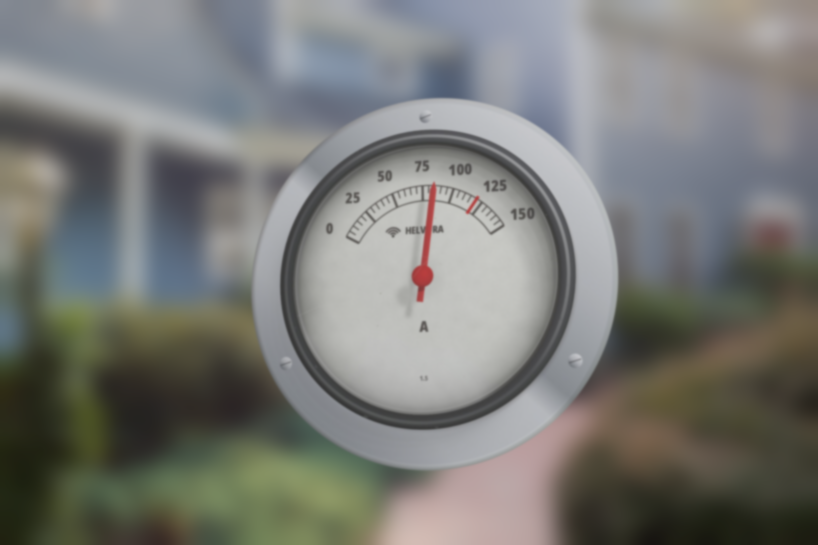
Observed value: 85 A
